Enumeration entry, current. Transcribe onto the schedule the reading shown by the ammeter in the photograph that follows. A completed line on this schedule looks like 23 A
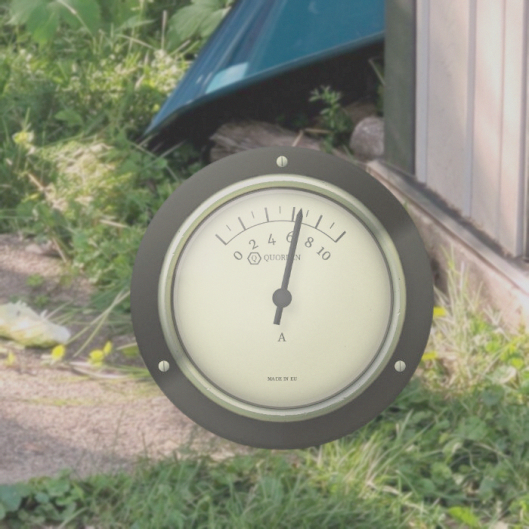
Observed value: 6.5 A
